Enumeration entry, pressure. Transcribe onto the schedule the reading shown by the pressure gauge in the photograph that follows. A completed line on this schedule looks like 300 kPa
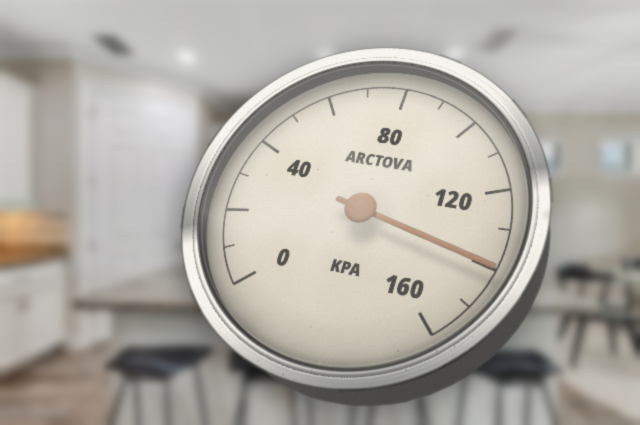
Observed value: 140 kPa
